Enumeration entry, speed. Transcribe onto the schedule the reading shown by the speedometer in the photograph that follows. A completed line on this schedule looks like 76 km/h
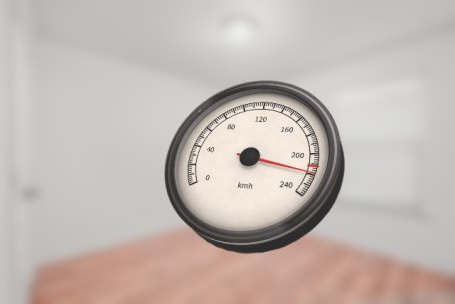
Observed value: 220 km/h
